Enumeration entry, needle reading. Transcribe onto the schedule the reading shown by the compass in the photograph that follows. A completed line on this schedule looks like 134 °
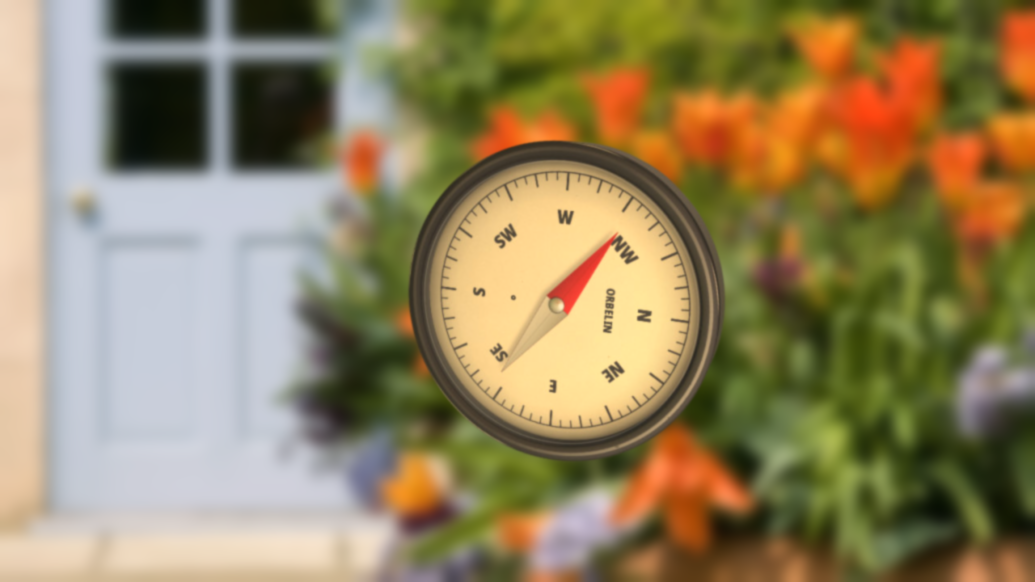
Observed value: 305 °
